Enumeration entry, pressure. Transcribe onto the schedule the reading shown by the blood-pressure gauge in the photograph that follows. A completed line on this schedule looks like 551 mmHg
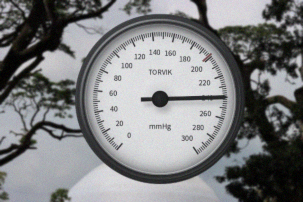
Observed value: 240 mmHg
